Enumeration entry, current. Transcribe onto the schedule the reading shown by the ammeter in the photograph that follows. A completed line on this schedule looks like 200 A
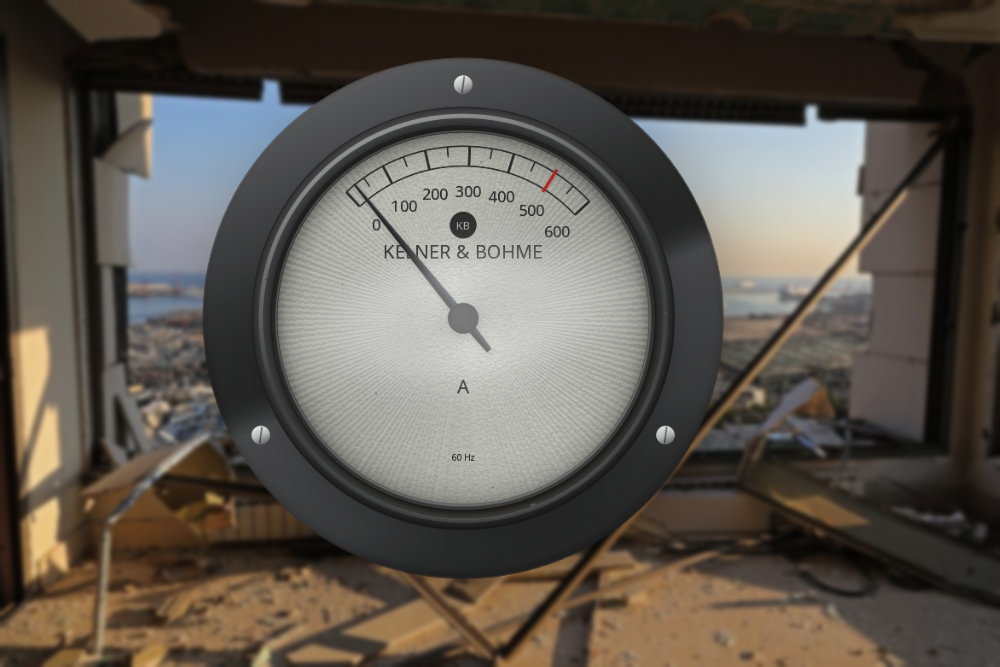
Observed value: 25 A
